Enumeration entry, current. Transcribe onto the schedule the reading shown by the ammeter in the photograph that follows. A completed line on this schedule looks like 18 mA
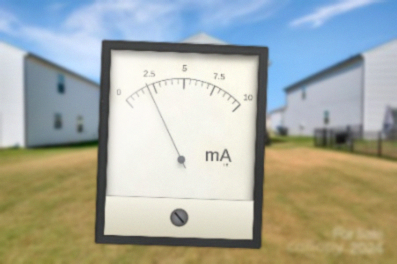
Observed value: 2 mA
